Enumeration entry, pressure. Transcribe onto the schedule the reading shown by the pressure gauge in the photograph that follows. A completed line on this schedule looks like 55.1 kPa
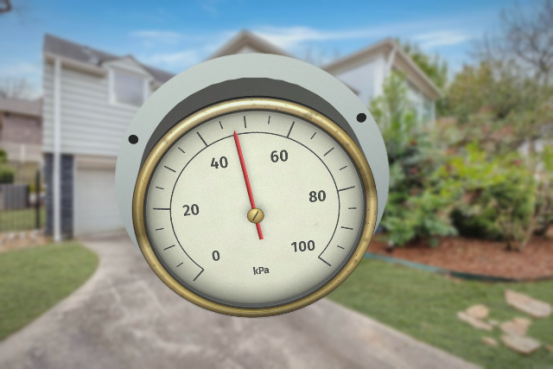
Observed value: 47.5 kPa
